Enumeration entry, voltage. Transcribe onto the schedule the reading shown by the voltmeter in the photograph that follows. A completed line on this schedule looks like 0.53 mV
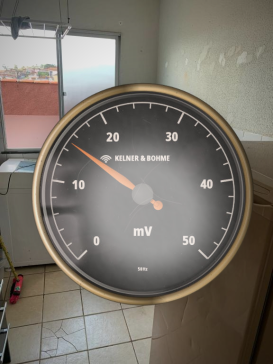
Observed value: 15 mV
